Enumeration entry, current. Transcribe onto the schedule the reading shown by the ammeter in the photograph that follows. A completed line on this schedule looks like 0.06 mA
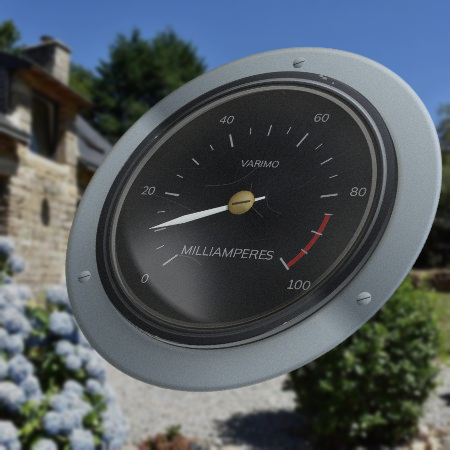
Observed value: 10 mA
